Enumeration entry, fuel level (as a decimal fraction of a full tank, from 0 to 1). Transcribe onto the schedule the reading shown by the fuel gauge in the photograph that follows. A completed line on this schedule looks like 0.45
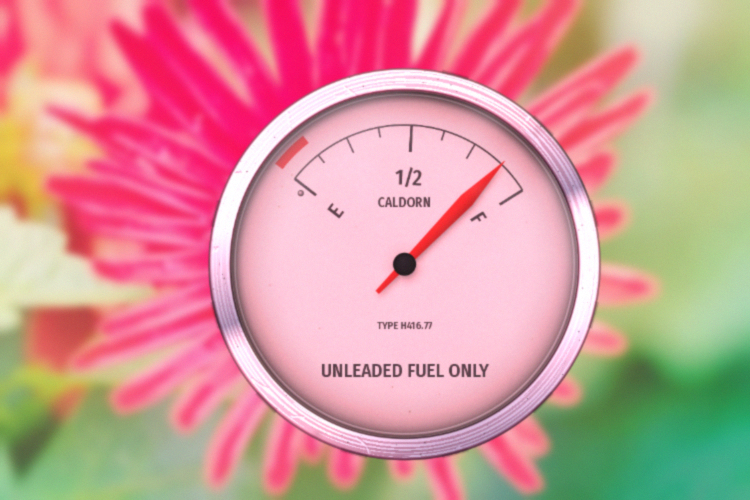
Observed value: 0.875
